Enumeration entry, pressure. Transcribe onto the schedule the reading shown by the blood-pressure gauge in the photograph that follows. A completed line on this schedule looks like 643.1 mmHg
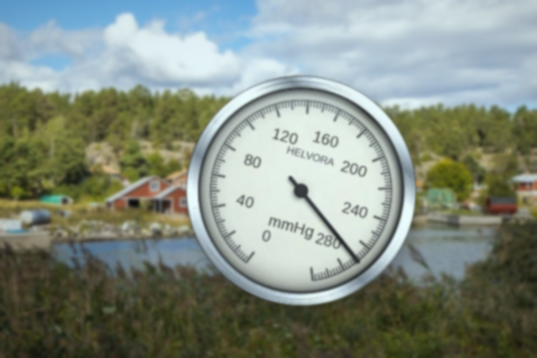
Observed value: 270 mmHg
